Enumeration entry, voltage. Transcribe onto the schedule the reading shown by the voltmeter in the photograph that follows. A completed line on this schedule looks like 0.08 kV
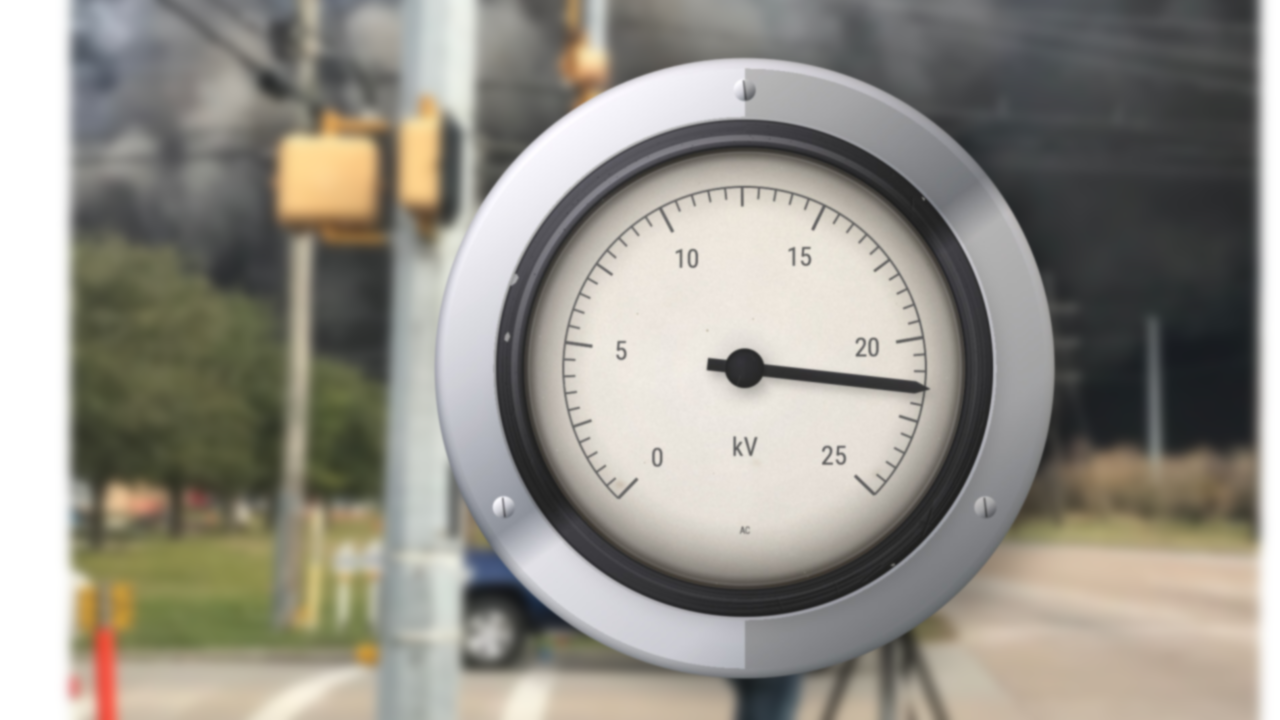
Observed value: 21.5 kV
